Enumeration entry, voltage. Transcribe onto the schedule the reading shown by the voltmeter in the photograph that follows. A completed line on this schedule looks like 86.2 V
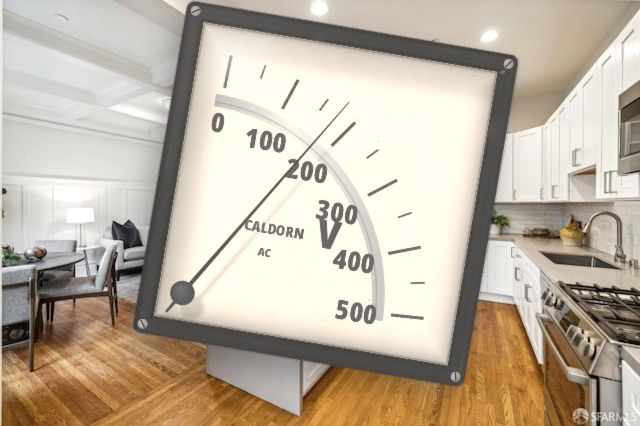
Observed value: 175 V
